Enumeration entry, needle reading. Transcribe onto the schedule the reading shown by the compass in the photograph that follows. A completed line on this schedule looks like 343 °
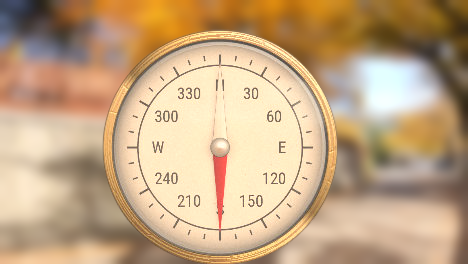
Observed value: 180 °
